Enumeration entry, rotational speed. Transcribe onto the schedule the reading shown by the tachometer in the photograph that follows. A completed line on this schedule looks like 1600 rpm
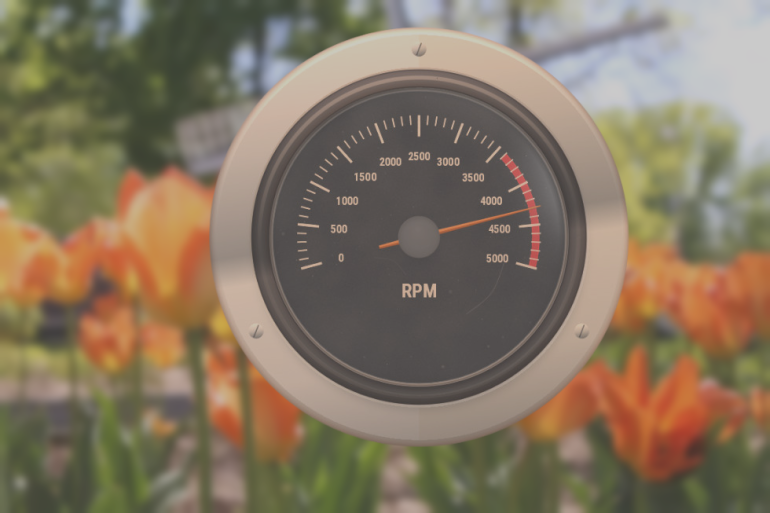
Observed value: 4300 rpm
